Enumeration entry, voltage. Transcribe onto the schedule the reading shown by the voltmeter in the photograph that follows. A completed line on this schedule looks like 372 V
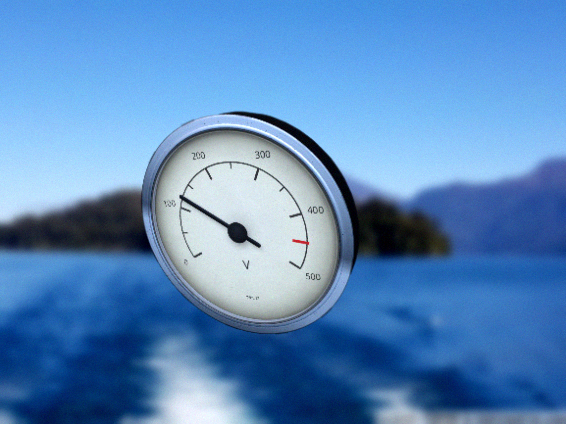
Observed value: 125 V
